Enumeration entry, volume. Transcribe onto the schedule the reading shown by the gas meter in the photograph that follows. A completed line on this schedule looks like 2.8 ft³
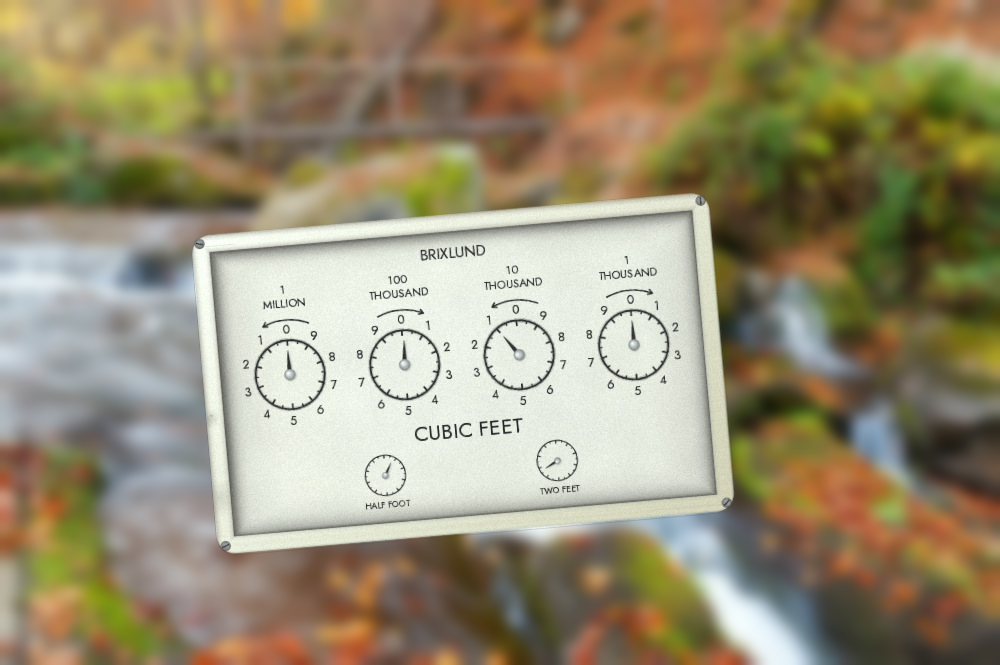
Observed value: 1000 ft³
